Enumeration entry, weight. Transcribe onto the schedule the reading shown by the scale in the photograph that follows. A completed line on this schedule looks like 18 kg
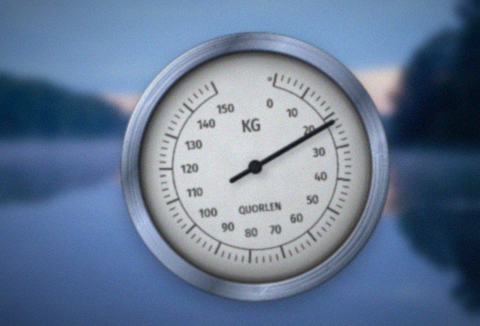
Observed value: 22 kg
